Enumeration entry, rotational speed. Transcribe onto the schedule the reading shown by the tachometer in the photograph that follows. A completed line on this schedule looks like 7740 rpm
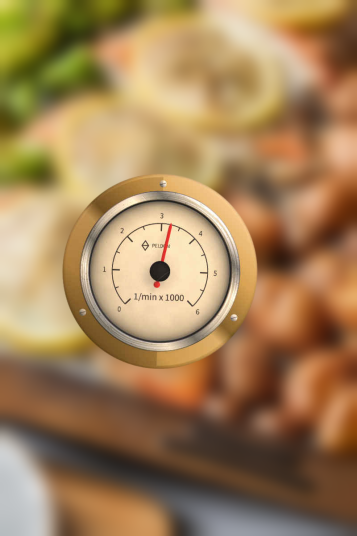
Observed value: 3250 rpm
